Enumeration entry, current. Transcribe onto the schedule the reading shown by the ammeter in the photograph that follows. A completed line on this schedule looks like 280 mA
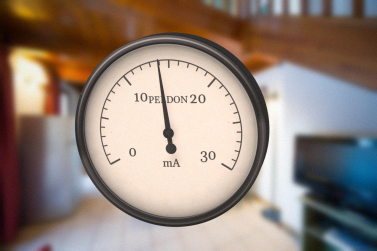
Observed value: 14 mA
